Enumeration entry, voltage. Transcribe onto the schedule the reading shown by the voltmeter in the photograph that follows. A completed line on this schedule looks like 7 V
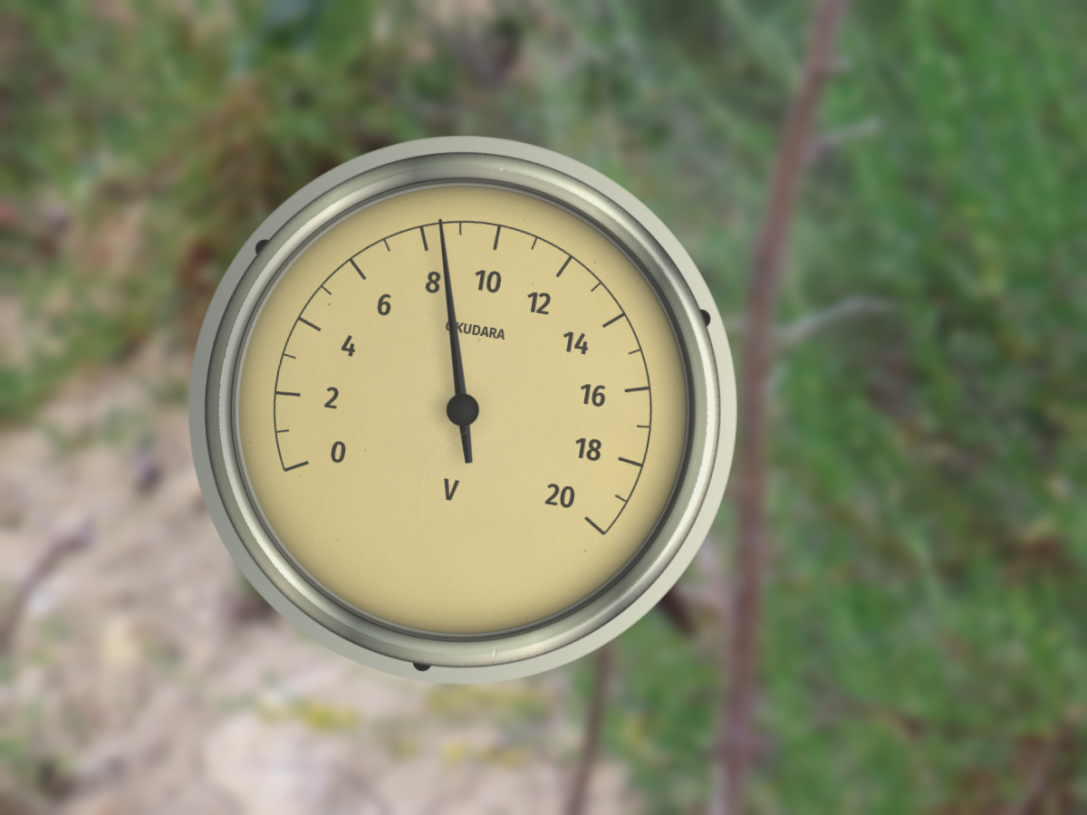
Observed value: 8.5 V
